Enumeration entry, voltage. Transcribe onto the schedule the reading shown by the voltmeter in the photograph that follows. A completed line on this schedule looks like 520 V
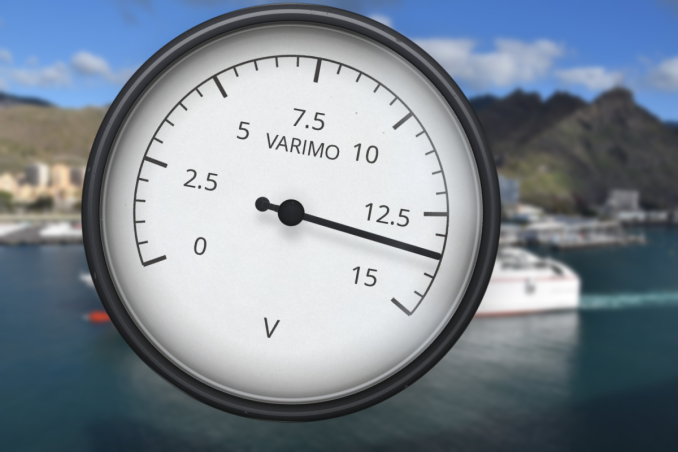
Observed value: 13.5 V
